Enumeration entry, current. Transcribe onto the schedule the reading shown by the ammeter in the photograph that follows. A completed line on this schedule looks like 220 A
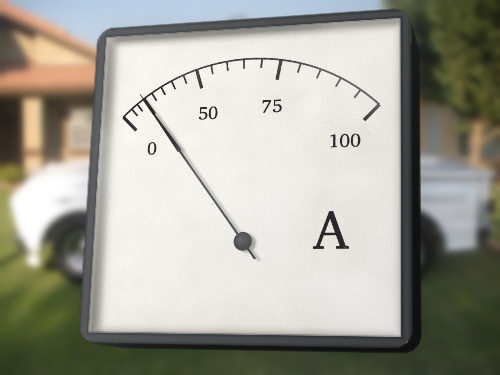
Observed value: 25 A
